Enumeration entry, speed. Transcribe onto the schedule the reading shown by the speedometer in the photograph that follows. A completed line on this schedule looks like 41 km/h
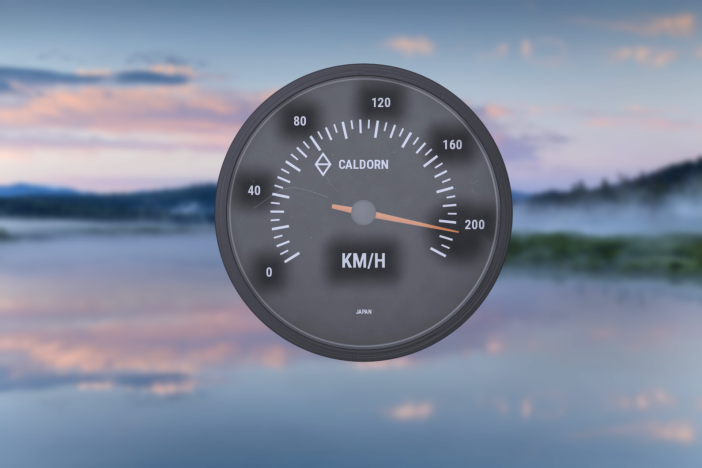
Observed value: 205 km/h
